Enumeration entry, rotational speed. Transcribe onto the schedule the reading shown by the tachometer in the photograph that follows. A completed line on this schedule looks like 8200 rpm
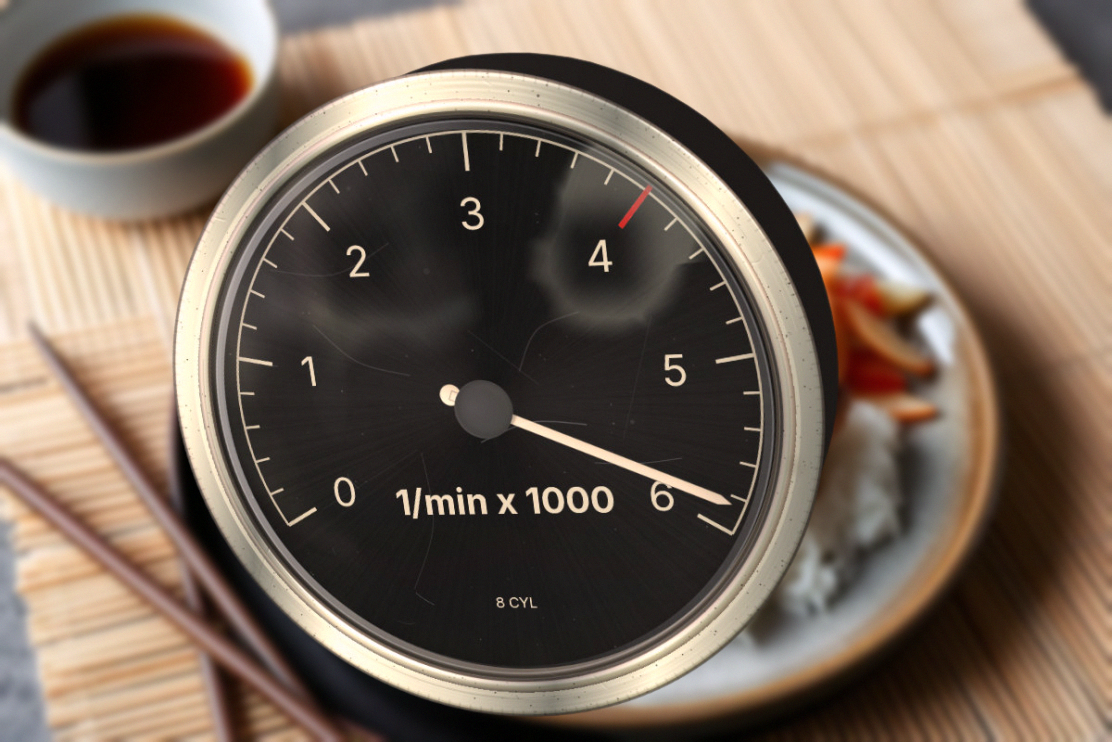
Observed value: 5800 rpm
